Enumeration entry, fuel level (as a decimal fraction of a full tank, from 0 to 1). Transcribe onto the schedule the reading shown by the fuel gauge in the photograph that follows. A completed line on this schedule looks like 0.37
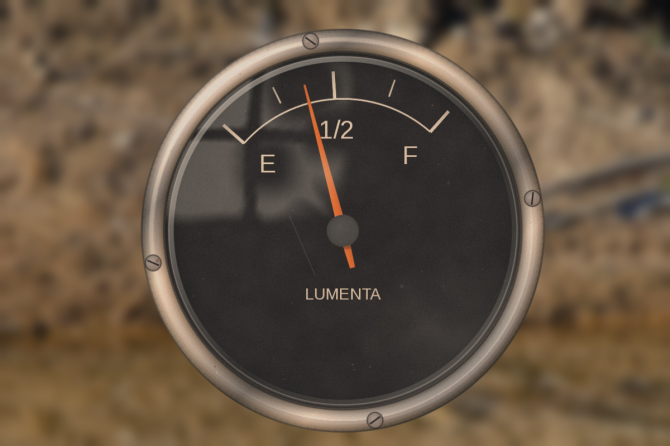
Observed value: 0.375
